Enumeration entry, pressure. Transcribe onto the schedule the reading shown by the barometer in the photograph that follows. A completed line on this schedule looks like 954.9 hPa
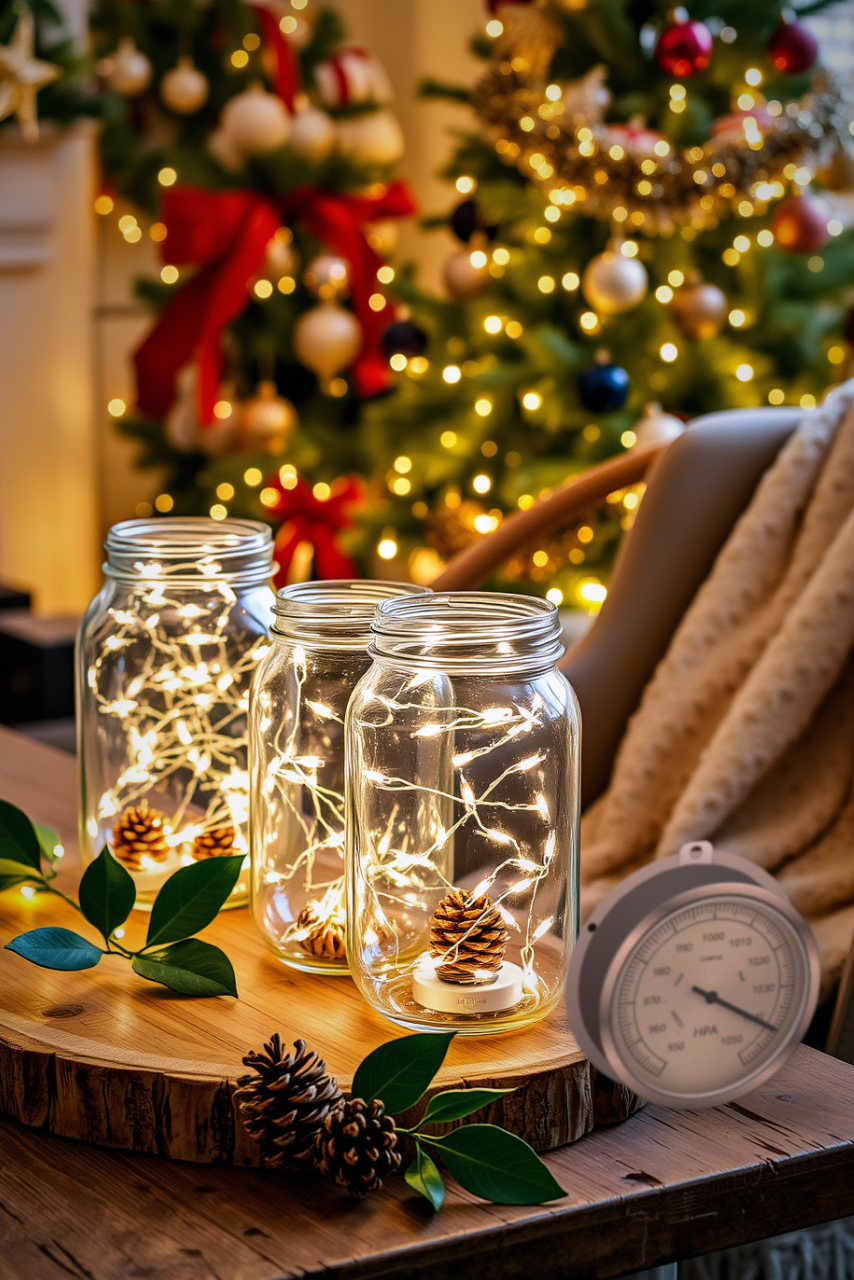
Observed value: 1040 hPa
